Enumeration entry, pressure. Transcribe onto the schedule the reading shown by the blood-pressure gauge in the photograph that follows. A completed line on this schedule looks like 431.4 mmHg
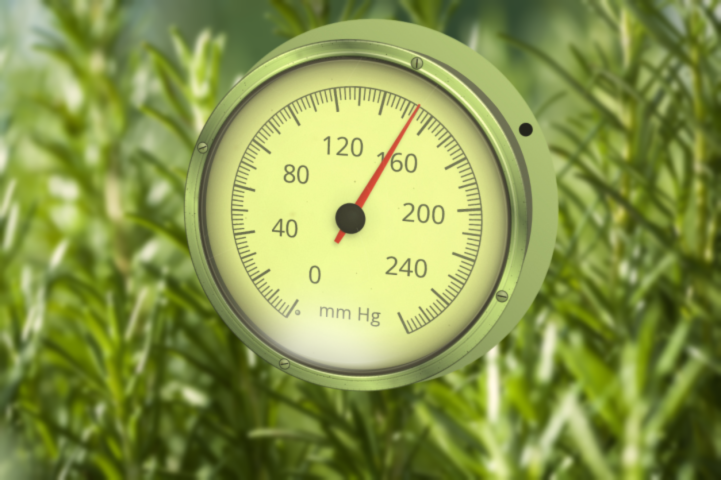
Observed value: 154 mmHg
